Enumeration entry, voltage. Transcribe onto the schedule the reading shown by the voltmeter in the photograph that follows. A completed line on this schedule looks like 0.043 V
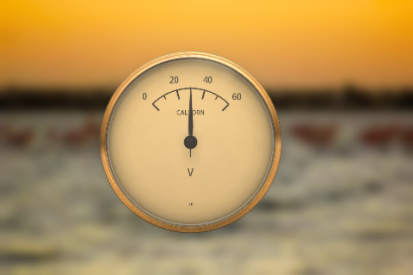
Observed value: 30 V
